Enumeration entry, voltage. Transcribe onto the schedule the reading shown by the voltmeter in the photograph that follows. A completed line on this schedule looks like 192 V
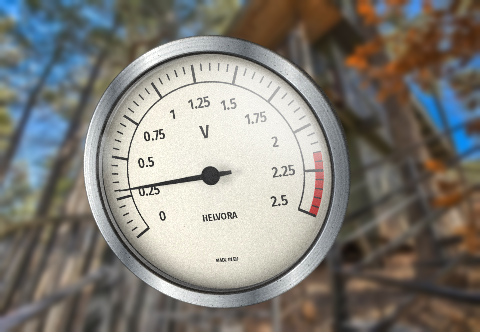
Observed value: 0.3 V
